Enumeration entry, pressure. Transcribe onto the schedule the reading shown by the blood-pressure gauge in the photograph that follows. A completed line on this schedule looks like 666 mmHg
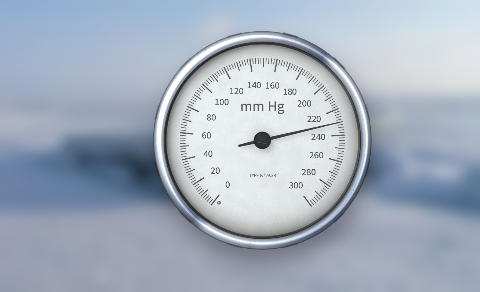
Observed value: 230 mmHg
